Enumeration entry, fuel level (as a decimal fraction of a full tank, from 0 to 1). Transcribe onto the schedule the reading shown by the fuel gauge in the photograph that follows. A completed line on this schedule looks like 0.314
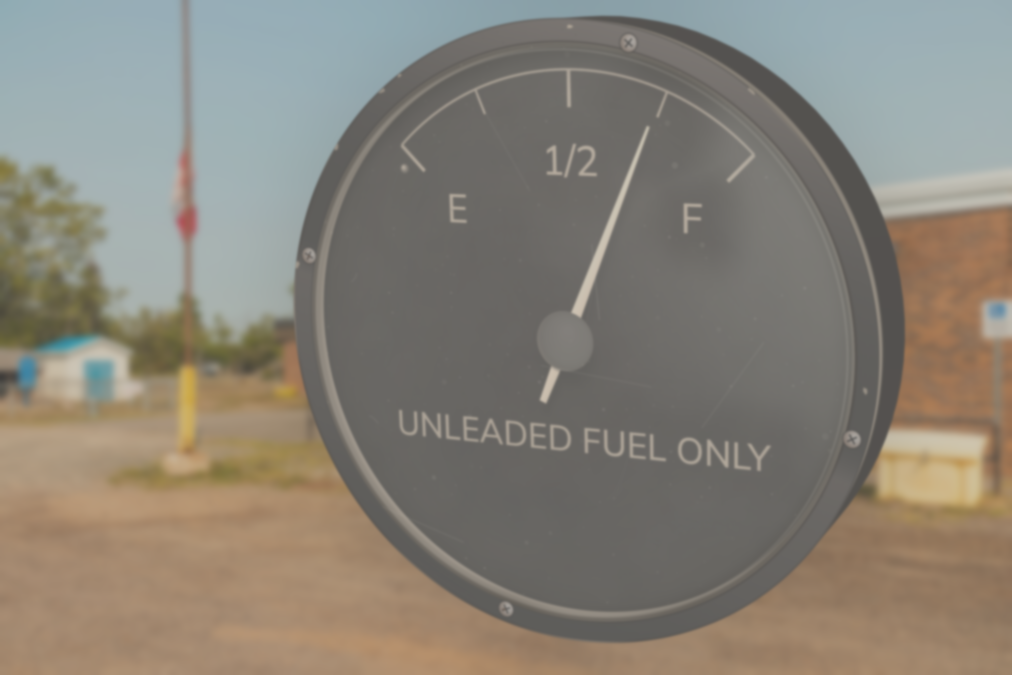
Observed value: 0.75
